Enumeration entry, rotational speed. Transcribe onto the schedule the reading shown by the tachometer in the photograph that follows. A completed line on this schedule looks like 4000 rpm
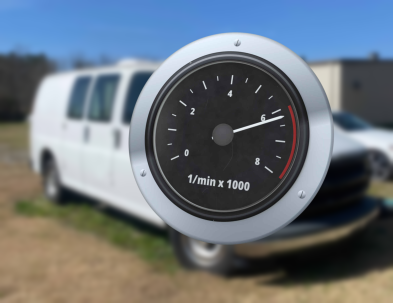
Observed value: 6250 rpm
